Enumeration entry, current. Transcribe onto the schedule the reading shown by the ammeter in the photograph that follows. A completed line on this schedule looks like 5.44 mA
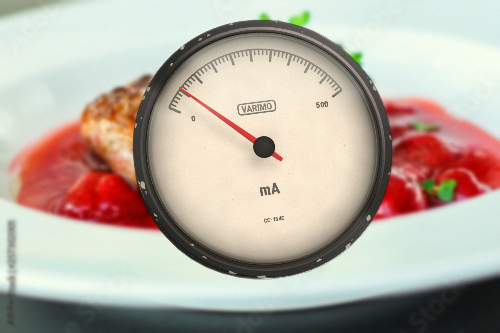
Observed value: 50 mA
